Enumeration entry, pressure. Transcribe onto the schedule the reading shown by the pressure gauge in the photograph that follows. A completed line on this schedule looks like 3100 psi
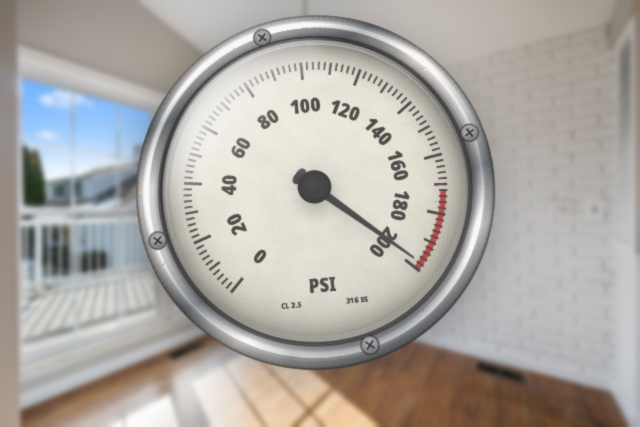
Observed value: 198 psi
